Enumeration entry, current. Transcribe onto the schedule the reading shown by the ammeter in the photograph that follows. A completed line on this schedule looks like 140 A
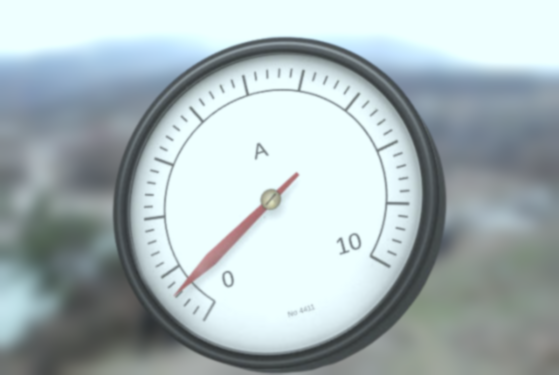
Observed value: 0.6 A
